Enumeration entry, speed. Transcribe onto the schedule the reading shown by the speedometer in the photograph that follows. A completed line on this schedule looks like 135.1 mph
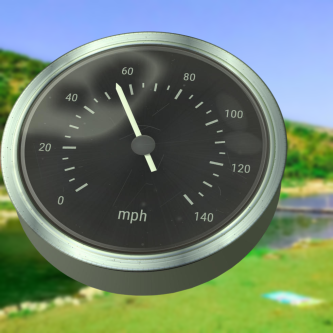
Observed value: 55 mph
